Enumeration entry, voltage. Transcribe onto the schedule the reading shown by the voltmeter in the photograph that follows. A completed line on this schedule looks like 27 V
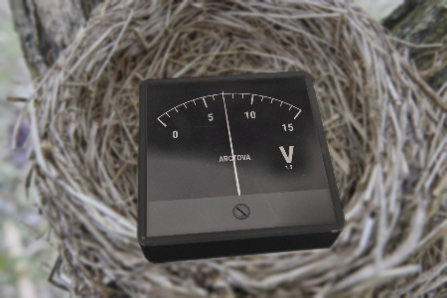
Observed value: 7 V
